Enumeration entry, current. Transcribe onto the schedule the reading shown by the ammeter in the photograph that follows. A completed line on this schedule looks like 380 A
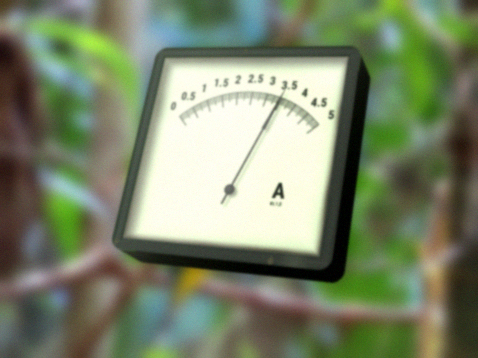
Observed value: 3.5 A
